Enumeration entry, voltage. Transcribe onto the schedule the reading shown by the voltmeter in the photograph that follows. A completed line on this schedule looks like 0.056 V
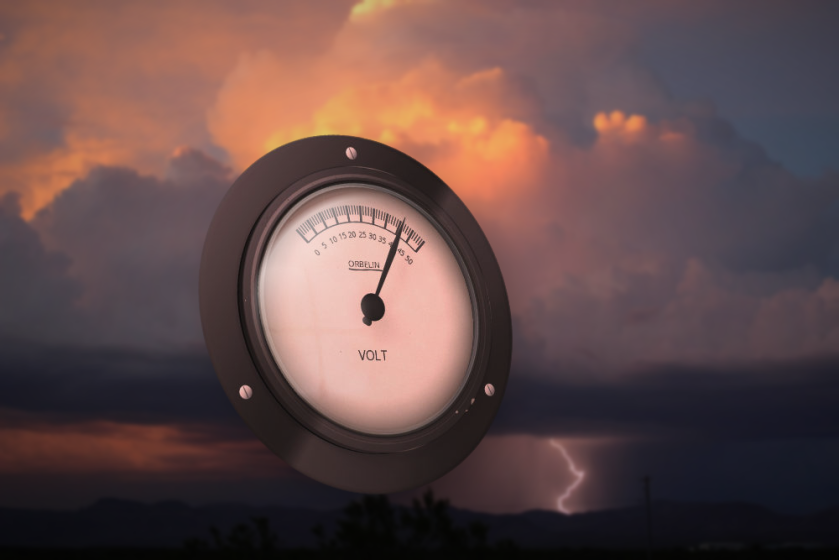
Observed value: 40 V
